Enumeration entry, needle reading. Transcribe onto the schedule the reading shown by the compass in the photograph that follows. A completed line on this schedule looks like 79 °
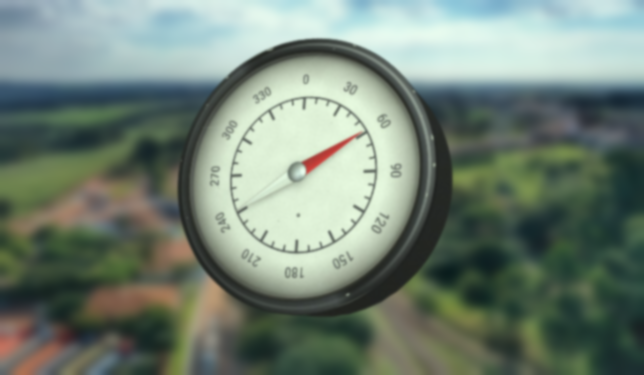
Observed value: 60 °
